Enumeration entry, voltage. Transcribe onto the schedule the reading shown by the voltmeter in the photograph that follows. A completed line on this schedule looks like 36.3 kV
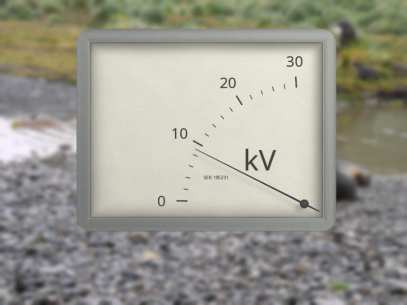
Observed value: 9 kV
